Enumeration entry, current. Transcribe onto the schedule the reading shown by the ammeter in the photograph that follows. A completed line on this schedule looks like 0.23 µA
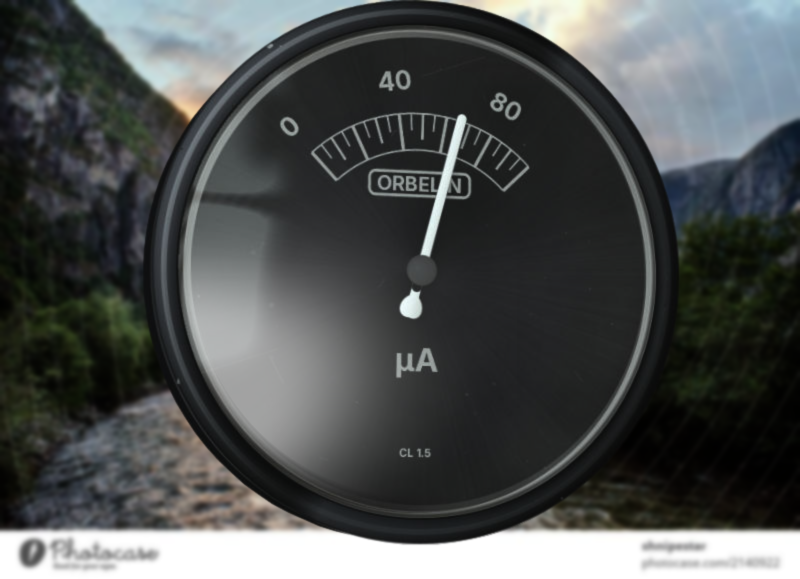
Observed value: 65 µA
